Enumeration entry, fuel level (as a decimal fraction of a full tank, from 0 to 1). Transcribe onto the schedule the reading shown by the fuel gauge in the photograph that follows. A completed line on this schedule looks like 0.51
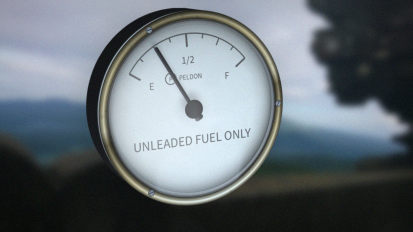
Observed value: 0.25
